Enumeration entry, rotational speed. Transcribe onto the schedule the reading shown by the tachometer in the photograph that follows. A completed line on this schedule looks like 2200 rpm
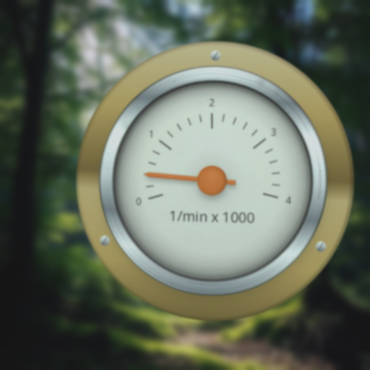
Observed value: 400 rpm
